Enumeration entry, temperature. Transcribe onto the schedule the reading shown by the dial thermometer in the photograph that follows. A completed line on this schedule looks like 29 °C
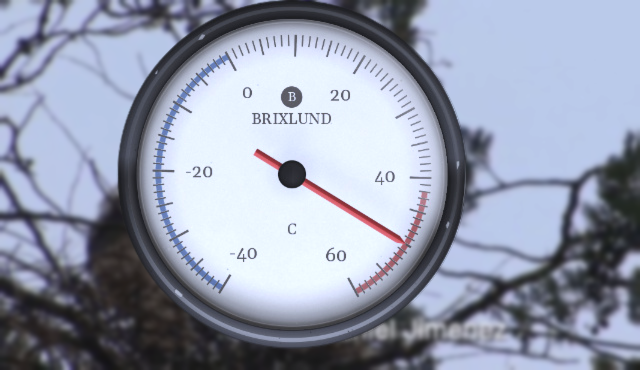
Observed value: 50 °C
